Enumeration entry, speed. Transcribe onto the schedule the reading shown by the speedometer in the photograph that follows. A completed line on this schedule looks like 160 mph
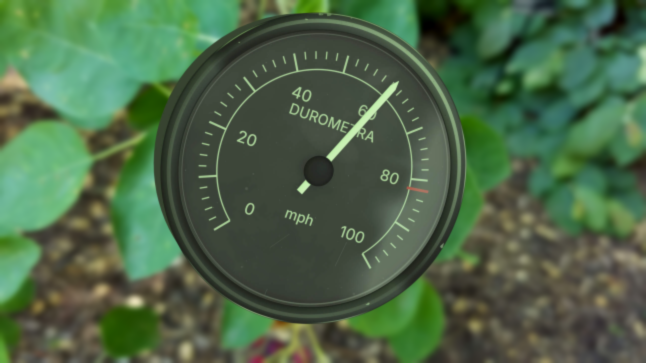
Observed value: 60 mph
